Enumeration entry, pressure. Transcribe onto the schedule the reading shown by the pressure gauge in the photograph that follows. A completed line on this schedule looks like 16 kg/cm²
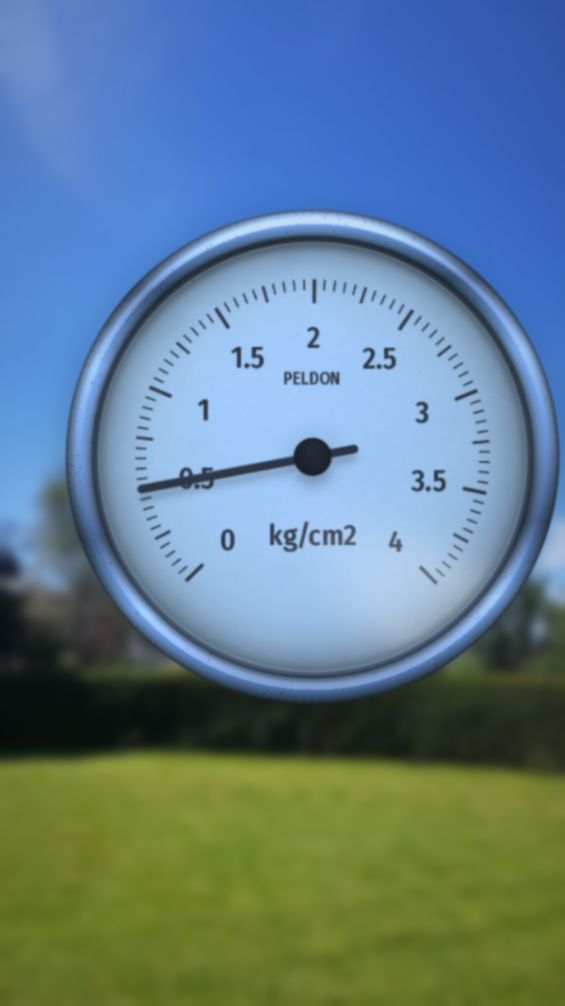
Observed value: 0.5 kg/cm²
